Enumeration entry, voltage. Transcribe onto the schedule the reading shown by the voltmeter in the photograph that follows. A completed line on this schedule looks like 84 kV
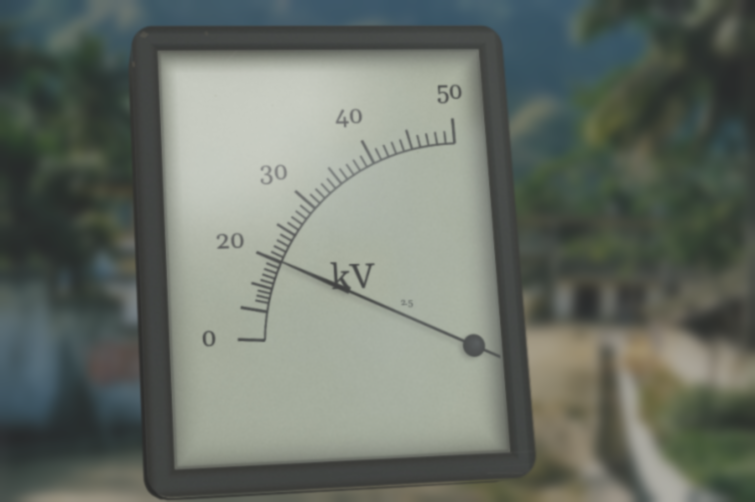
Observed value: 20 kV
